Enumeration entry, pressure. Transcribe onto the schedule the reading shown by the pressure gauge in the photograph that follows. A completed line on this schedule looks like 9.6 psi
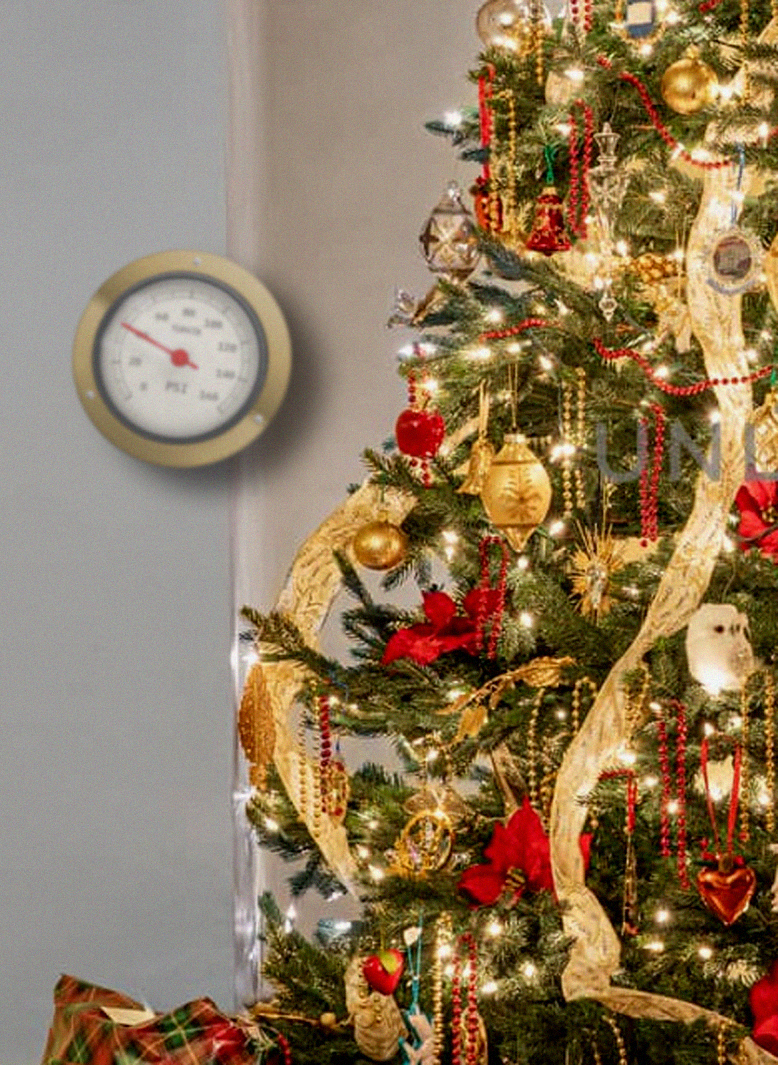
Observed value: 40 psi
